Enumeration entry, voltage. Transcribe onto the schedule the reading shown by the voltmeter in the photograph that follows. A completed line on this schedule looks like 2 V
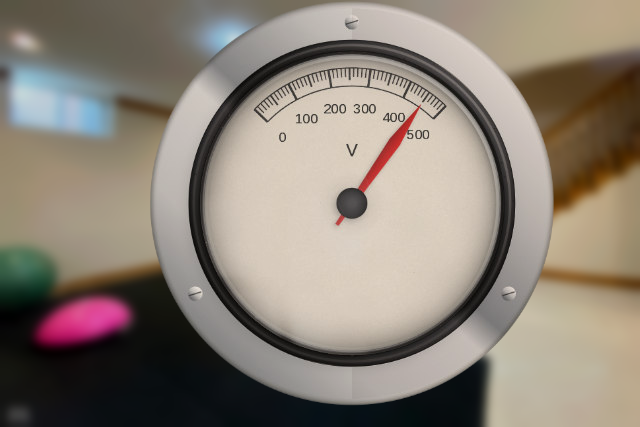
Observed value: 450 V
